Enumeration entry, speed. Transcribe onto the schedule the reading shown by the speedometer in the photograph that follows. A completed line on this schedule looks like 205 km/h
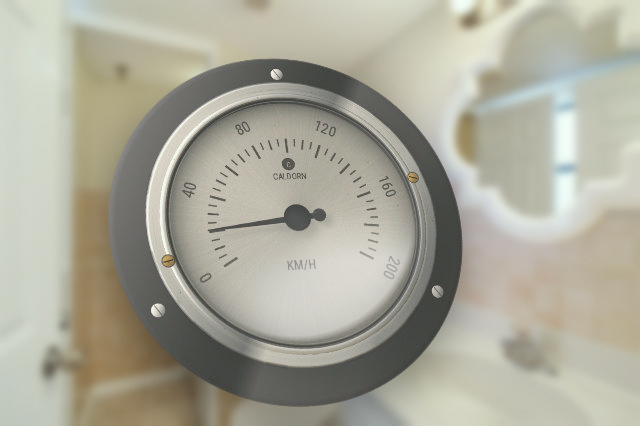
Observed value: 20 km/h
